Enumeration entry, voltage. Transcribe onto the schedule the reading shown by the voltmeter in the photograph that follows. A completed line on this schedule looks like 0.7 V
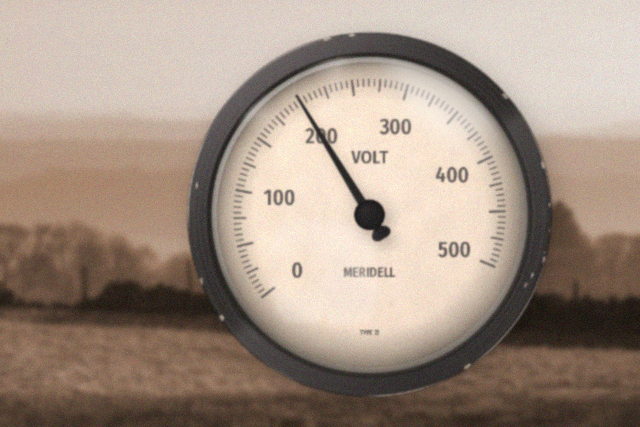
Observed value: 200 V
